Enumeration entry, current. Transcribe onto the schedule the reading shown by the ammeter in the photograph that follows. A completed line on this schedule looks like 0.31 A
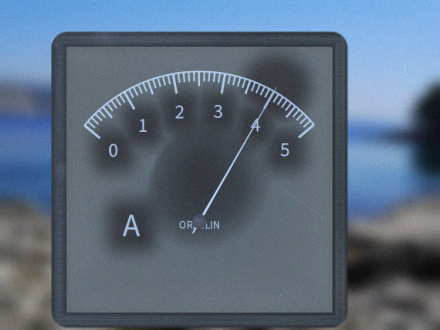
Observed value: 4 A
